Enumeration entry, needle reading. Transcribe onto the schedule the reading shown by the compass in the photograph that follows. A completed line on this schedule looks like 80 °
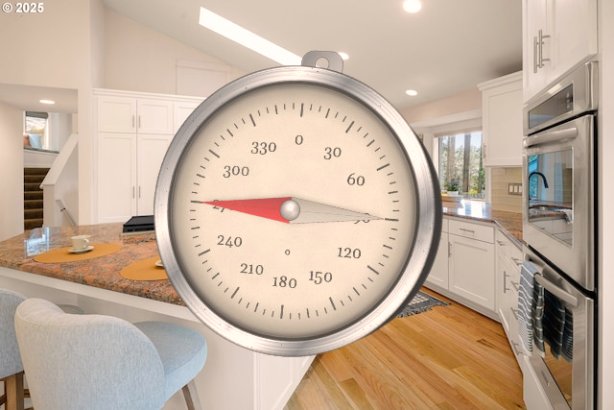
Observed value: 270 °
